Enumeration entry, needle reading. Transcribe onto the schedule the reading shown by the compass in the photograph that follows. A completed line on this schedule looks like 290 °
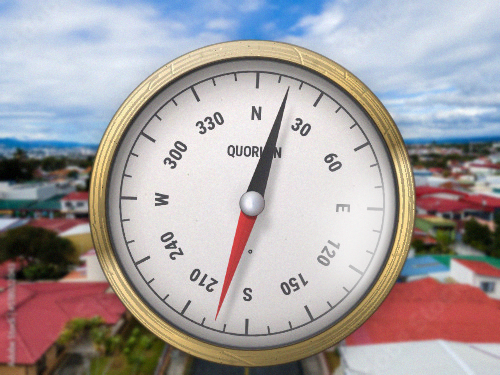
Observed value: 195 °
